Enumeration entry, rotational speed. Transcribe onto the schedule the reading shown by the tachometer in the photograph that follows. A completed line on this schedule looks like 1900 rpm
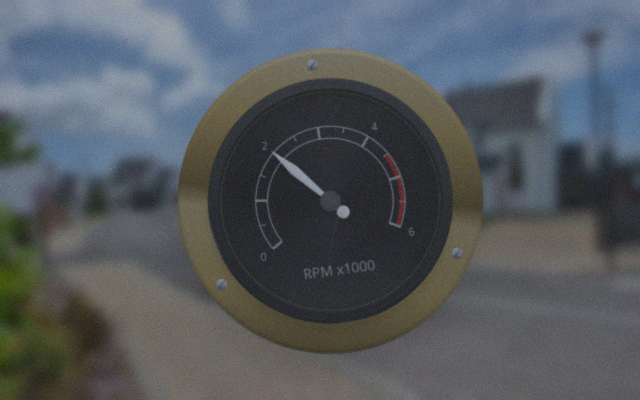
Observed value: 2000 rpm
